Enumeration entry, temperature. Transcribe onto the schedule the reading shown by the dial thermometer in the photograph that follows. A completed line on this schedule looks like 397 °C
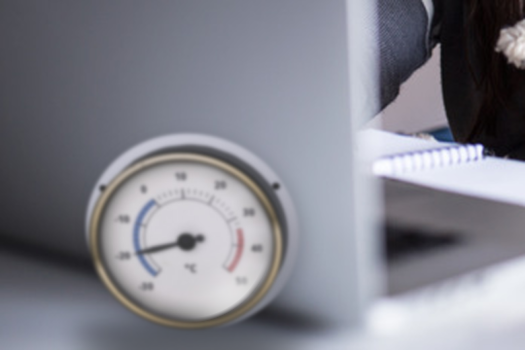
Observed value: -20 °C
